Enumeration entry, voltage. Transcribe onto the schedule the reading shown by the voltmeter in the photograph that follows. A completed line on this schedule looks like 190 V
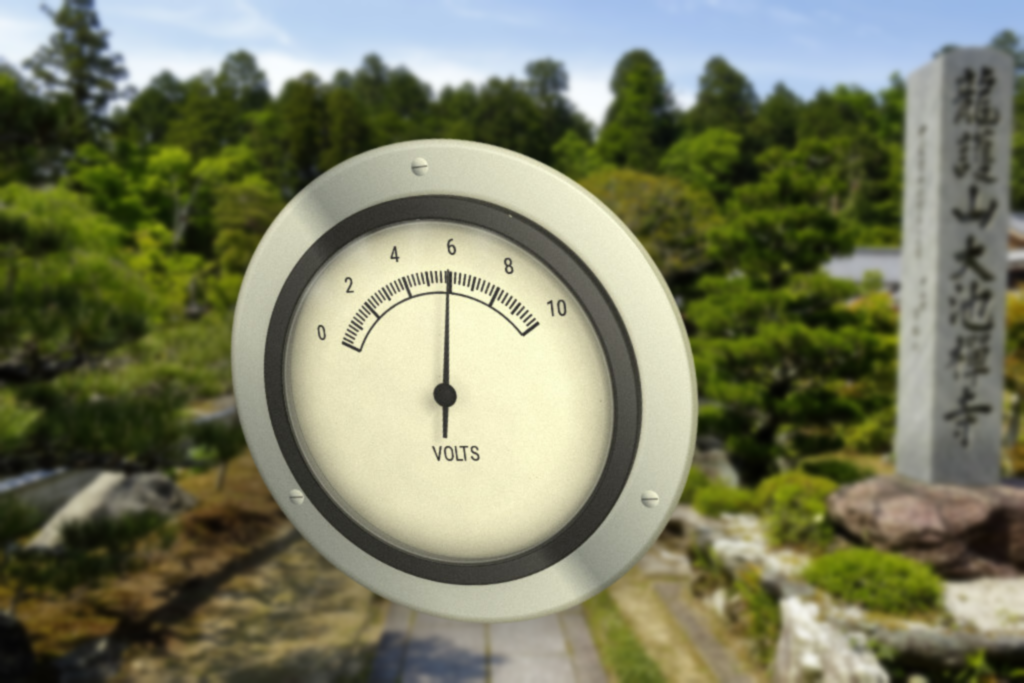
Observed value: 6 V
